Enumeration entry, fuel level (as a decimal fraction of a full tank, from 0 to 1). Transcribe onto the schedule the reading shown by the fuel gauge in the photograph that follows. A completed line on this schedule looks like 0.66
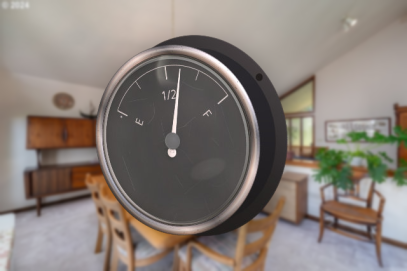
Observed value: 0.625
